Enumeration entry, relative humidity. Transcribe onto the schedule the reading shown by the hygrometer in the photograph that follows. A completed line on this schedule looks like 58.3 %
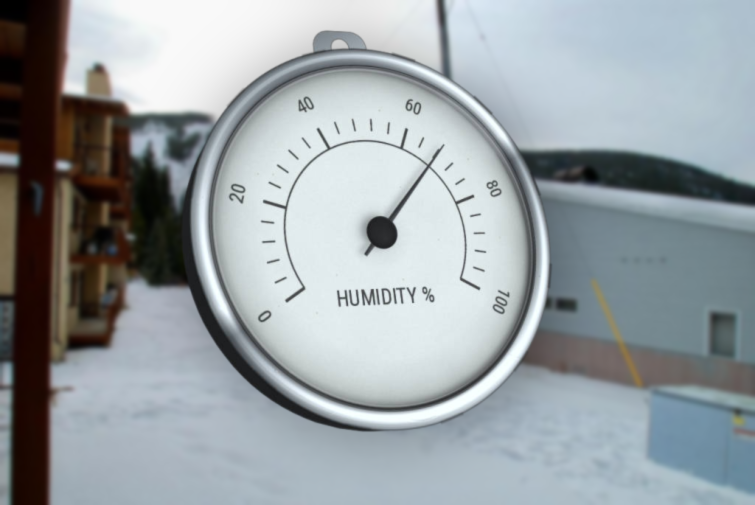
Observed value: 68 %
